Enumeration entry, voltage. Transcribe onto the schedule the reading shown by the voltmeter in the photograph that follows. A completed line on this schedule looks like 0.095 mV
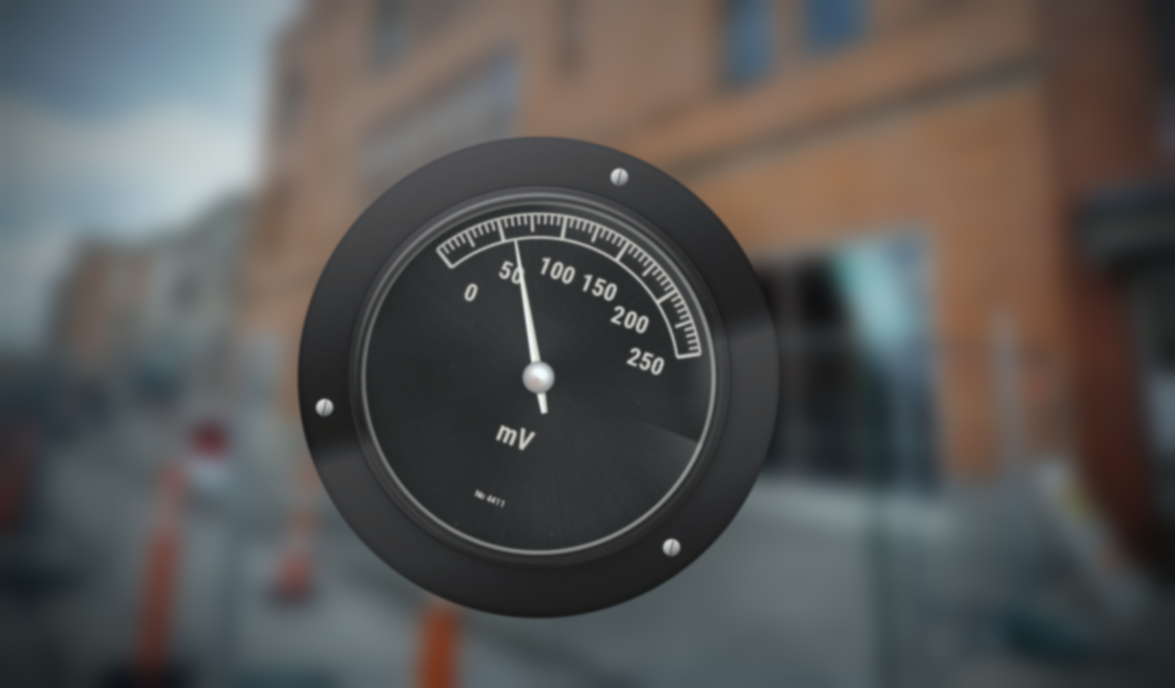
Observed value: 60 mV
